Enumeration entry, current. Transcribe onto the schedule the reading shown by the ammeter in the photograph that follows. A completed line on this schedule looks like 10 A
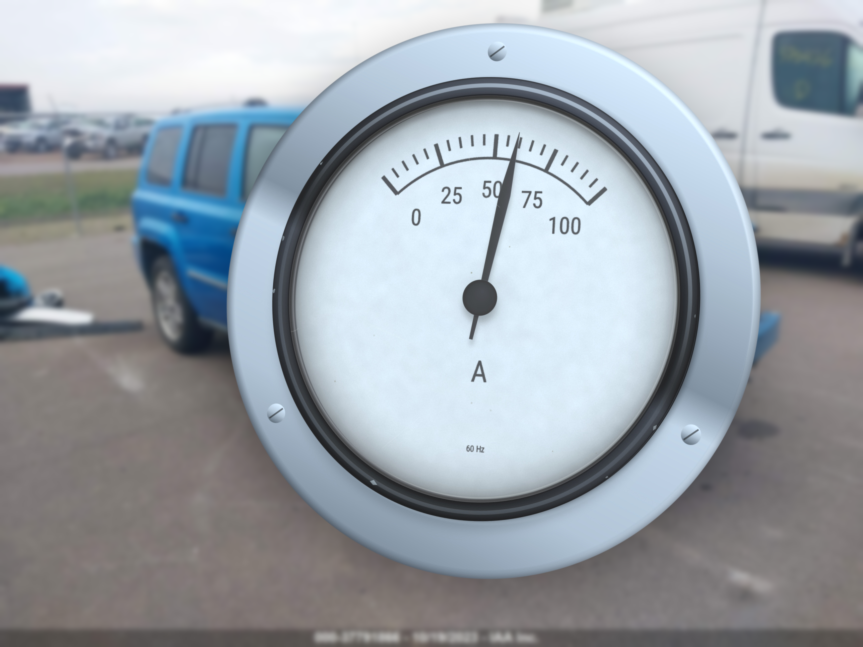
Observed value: 60 A
